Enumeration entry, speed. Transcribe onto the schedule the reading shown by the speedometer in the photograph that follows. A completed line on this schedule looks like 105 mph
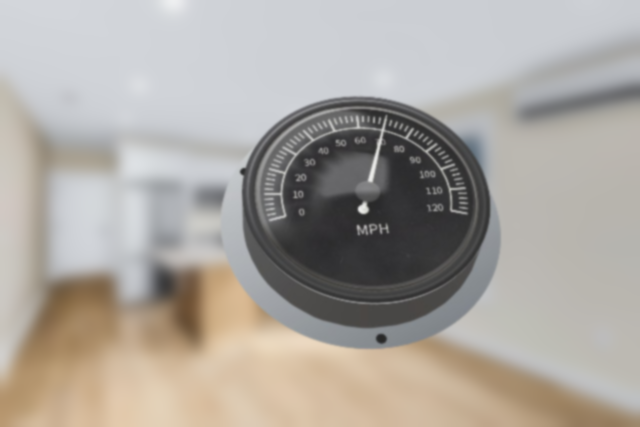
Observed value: 70 mph
